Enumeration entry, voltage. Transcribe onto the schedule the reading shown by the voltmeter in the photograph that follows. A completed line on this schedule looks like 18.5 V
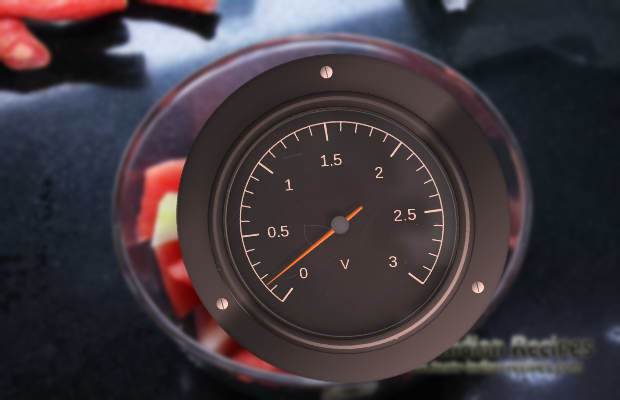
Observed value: 0.15 V
